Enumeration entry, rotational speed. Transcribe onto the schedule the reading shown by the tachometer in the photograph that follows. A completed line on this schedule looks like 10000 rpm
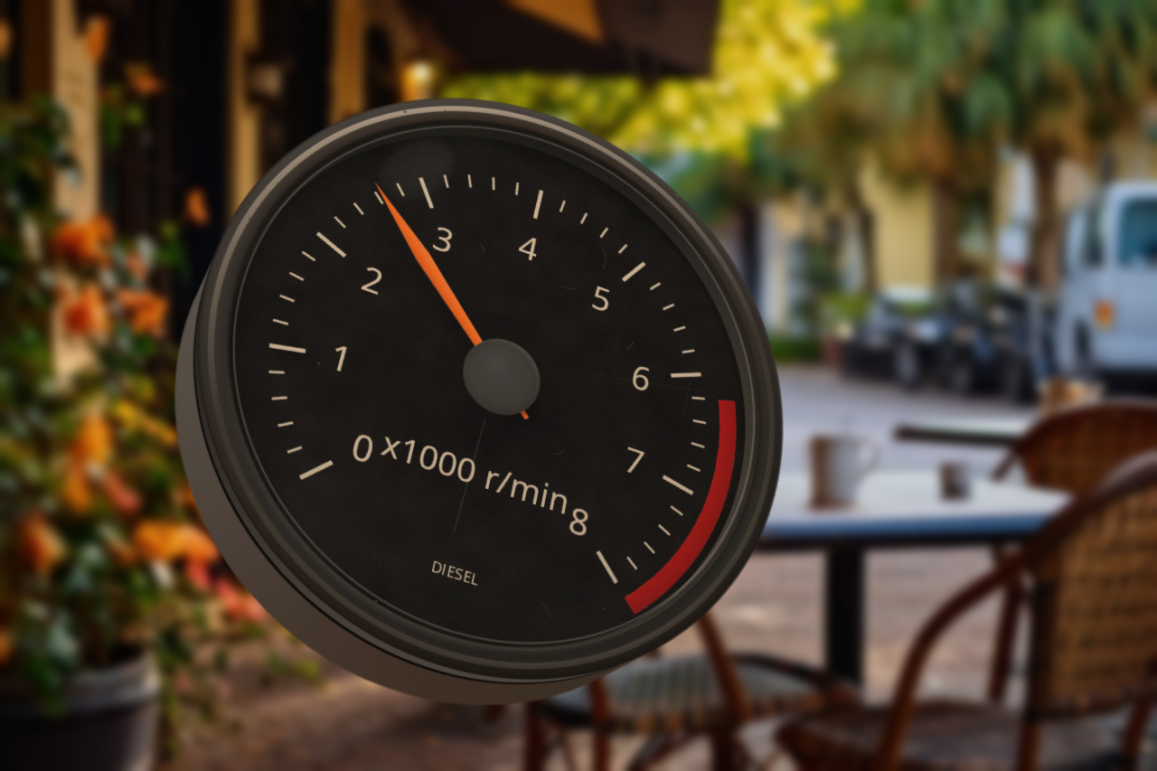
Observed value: 2600 rpm
